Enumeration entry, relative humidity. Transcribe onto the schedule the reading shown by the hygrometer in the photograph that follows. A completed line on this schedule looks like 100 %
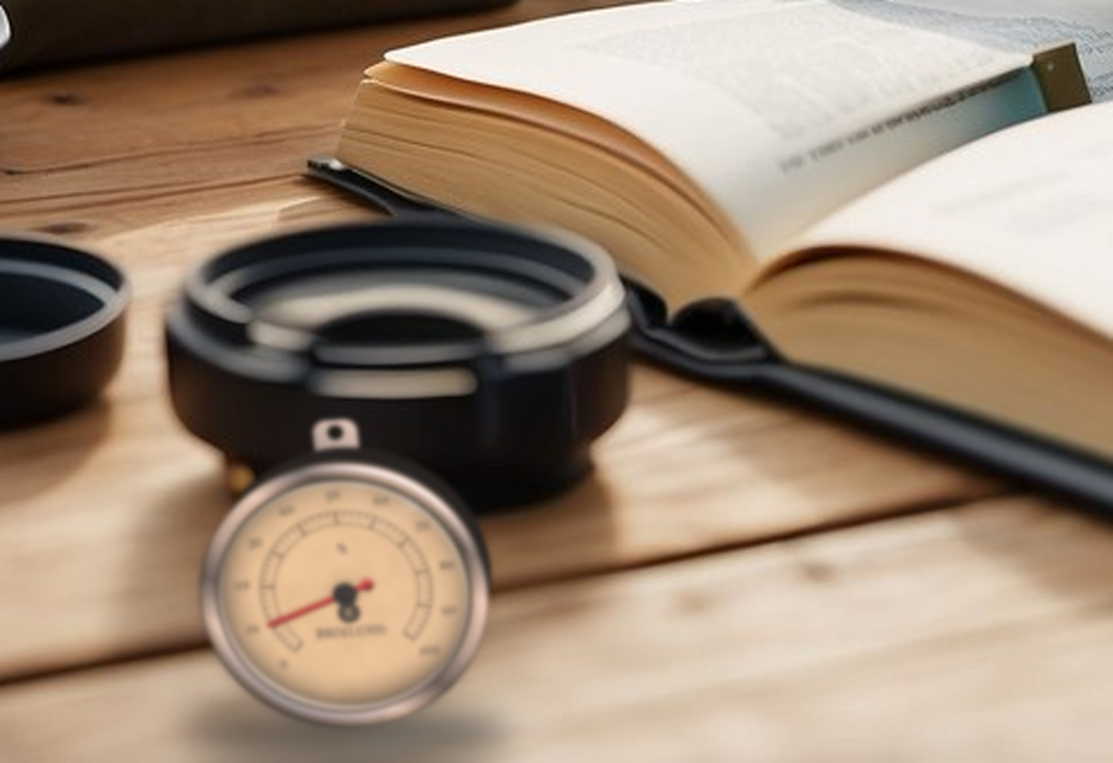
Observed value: 10 %
